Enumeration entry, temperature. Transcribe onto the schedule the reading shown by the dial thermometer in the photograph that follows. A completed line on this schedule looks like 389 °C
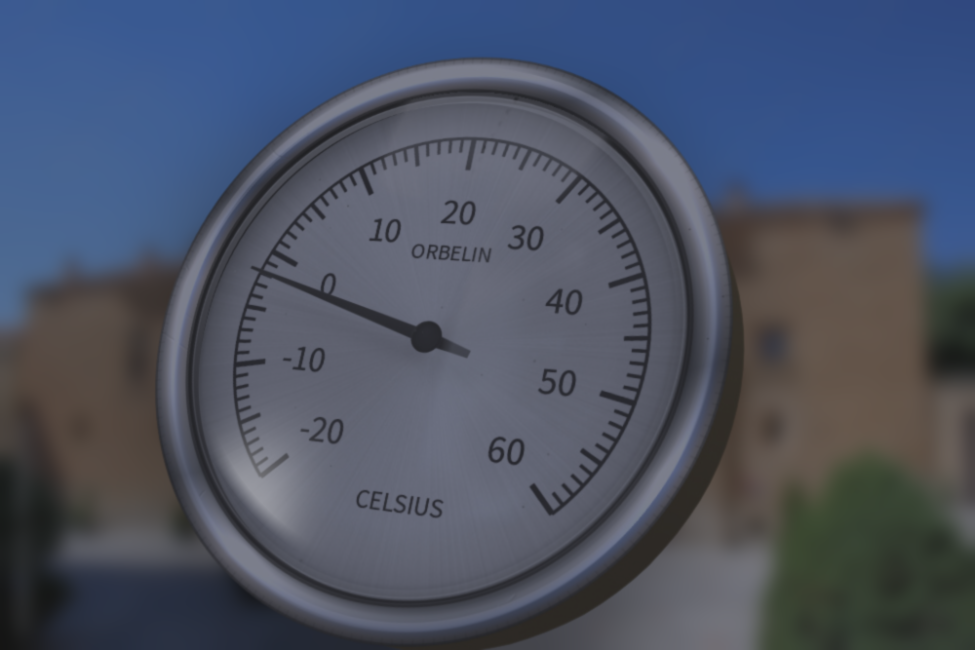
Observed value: -2 °C
